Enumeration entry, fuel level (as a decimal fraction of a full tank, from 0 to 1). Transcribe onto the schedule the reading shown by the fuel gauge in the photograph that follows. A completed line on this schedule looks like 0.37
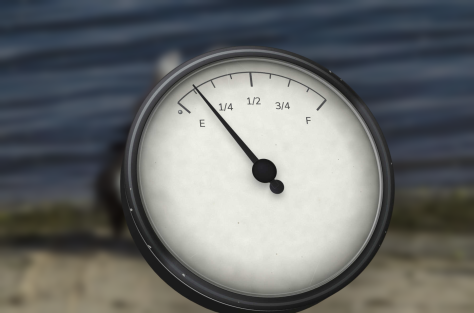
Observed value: 0.125
